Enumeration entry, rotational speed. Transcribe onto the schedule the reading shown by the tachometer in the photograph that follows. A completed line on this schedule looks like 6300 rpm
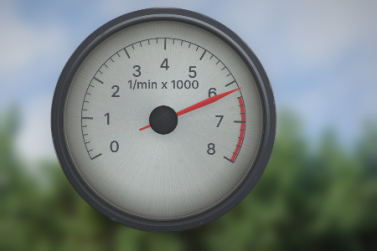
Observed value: 6200 rpm
